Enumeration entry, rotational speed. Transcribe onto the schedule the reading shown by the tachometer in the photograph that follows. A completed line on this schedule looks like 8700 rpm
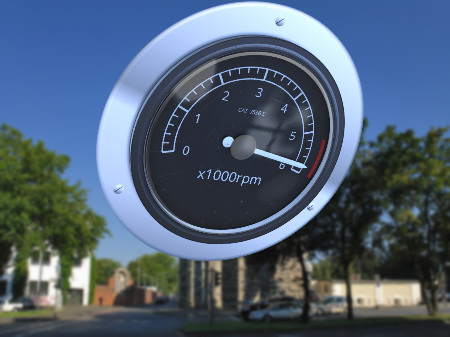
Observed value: 5800 rpm
